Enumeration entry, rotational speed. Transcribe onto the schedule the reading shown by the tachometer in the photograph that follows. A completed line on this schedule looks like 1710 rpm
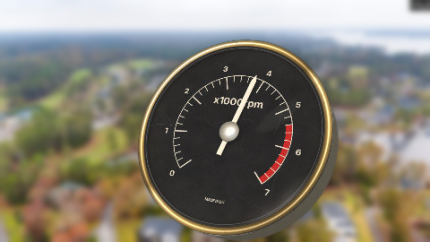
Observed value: 3800 rpm
